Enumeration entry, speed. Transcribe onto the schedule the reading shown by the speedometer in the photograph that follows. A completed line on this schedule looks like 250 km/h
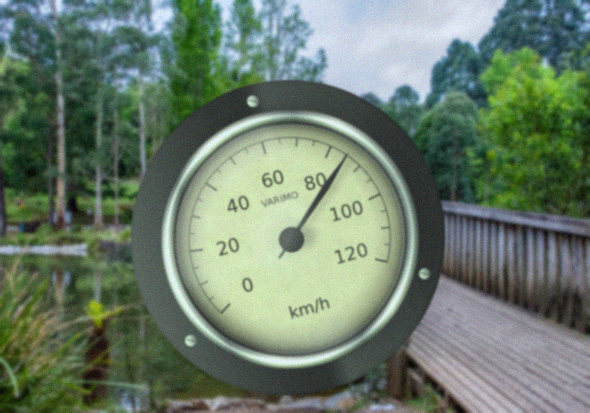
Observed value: 85 km/h
